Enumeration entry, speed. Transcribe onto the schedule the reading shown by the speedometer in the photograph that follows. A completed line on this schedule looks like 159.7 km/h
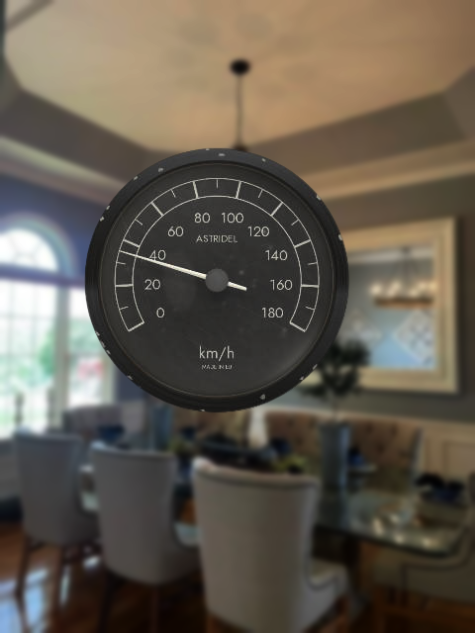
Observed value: 35 km/h
